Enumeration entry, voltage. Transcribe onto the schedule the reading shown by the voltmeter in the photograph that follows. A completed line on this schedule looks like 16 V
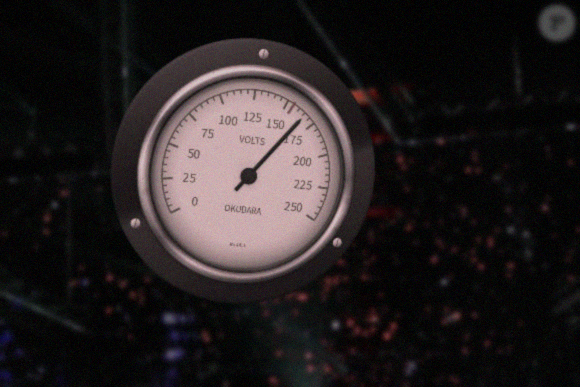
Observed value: 165 V
